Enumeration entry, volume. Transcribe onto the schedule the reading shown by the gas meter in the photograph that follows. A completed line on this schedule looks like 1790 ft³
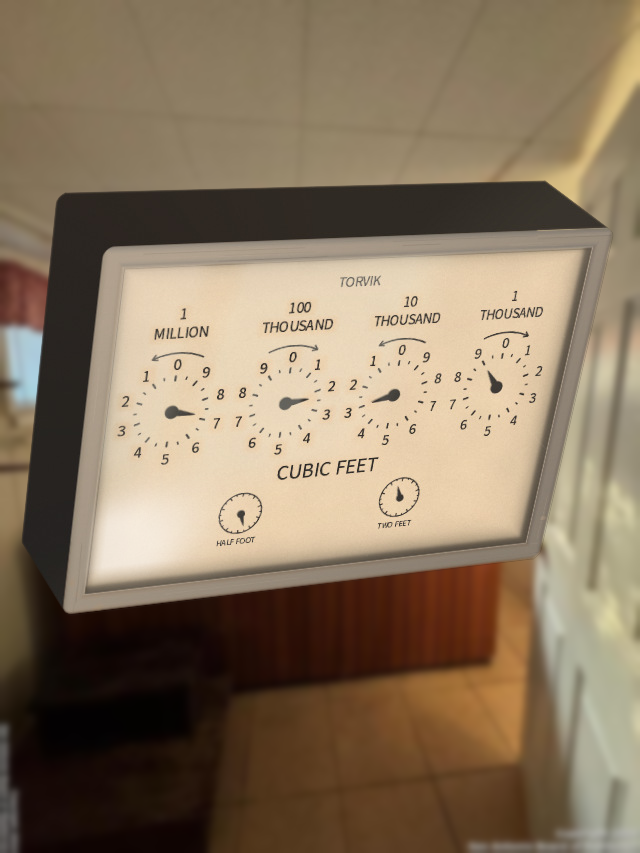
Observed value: 722900 ft³
